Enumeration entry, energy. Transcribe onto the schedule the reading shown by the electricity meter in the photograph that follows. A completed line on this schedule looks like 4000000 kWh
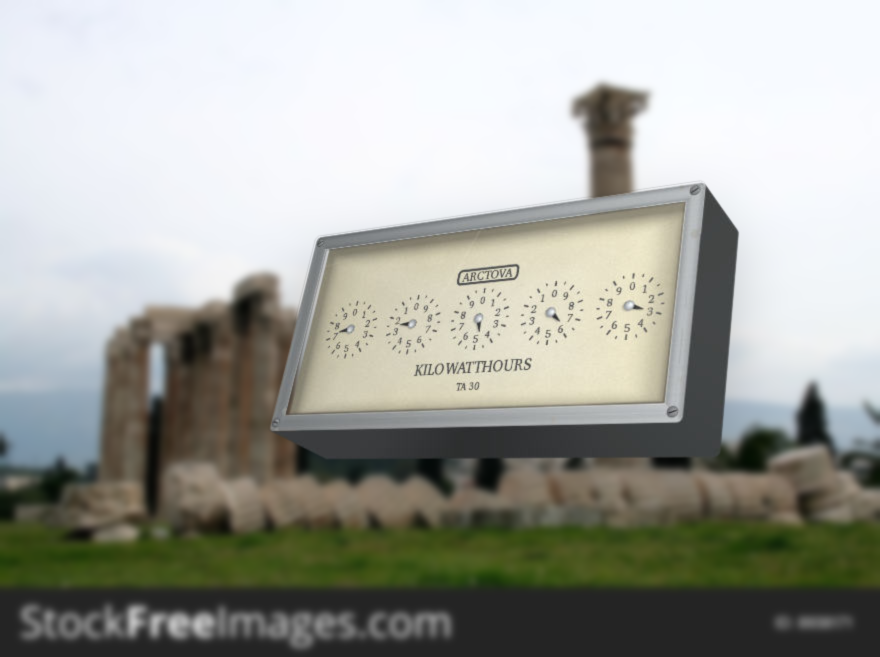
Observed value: 72463 kWh
